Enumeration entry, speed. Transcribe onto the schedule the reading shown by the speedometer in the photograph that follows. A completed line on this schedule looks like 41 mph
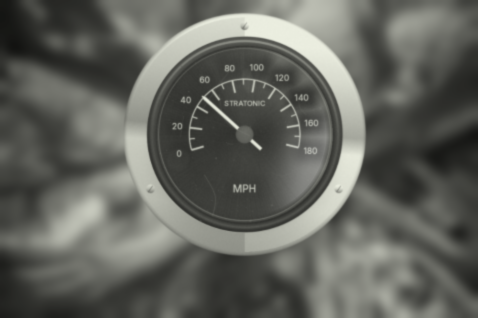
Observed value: 50 mph
